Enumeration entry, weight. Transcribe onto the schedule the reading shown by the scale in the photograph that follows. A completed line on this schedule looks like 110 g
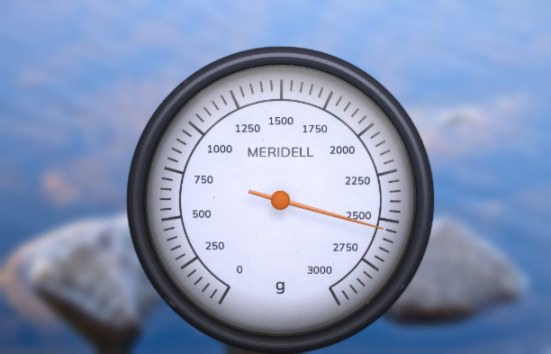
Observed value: 2550 g
